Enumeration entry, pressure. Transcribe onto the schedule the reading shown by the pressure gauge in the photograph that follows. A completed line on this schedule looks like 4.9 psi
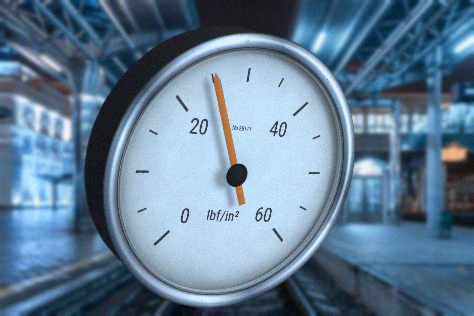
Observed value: 25 psi
